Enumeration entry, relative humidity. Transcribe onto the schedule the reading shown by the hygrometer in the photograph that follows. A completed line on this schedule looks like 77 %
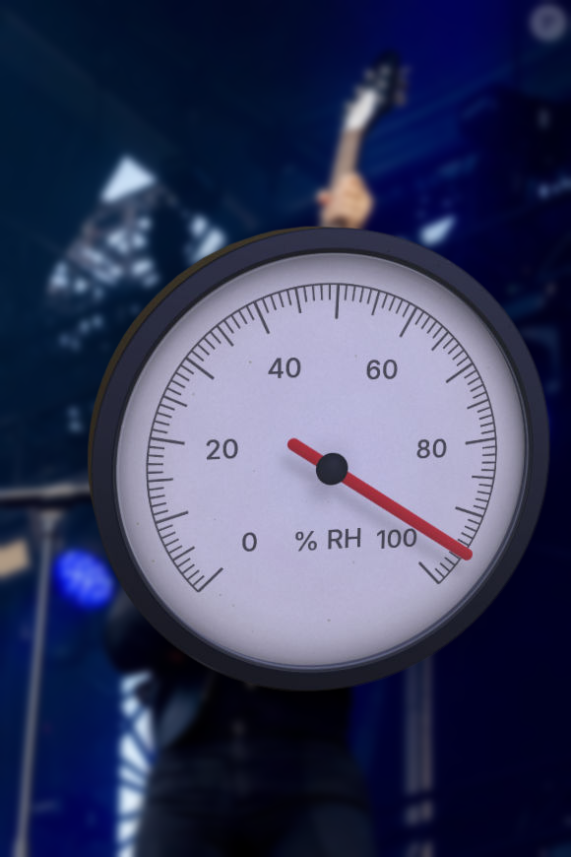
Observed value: 95 %
